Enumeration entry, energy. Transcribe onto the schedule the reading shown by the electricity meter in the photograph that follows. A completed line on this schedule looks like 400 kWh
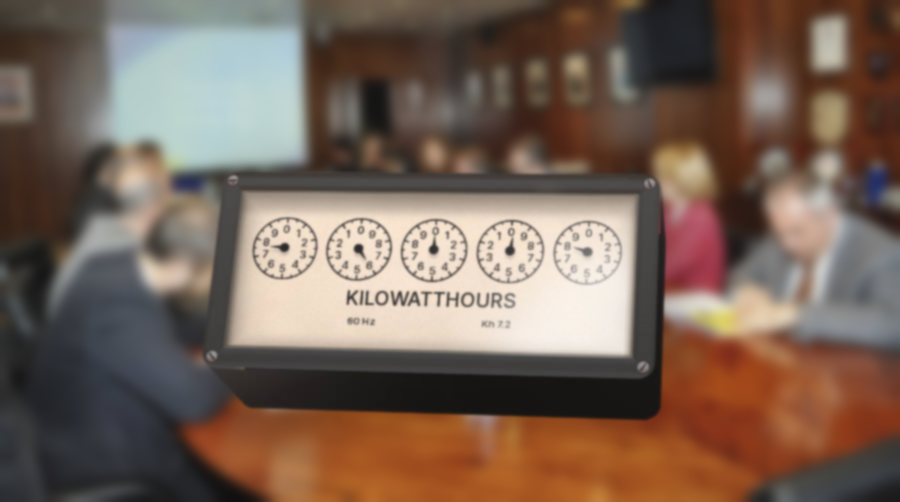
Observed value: 75998 kWh
